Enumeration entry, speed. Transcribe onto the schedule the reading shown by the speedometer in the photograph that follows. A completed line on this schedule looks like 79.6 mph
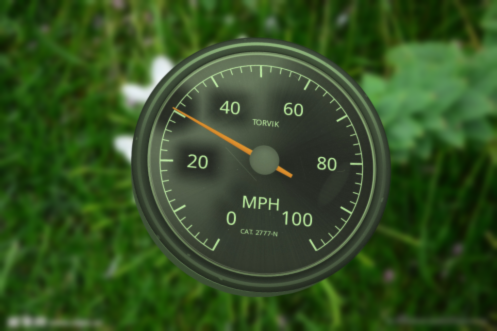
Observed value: 30 mph
